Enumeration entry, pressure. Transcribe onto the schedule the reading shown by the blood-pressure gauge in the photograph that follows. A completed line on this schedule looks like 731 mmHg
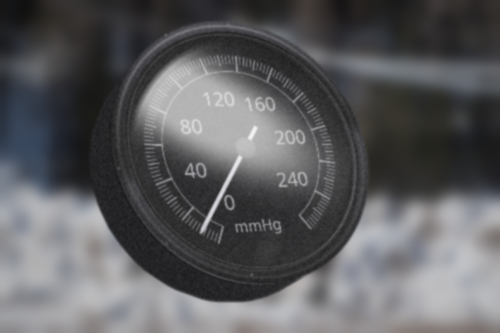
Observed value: 10 mmHg
